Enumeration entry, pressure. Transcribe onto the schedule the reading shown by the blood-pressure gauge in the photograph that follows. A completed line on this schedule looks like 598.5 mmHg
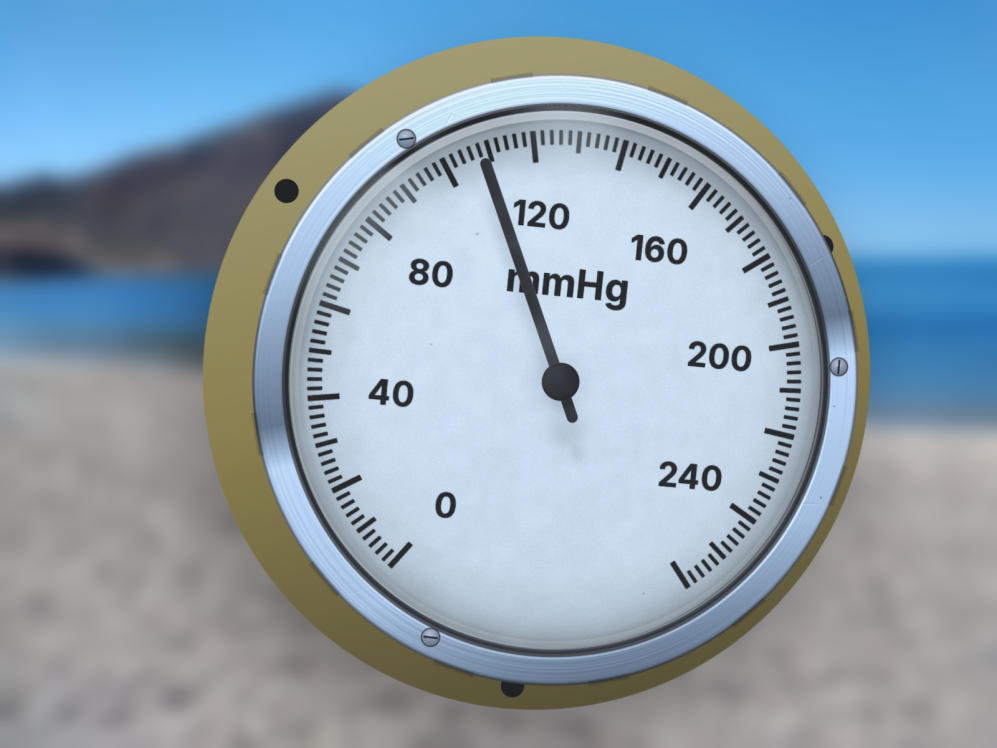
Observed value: 108 mmHg
